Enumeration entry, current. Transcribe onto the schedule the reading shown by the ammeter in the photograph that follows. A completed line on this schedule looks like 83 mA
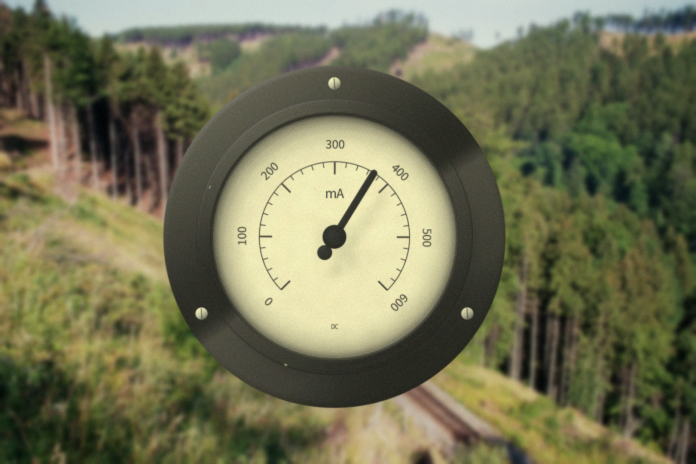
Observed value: 370 mA
